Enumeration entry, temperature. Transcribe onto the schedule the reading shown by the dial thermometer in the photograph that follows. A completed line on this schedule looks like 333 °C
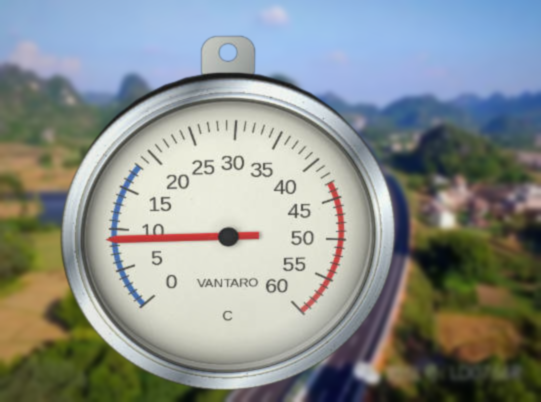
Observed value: 9 °C
